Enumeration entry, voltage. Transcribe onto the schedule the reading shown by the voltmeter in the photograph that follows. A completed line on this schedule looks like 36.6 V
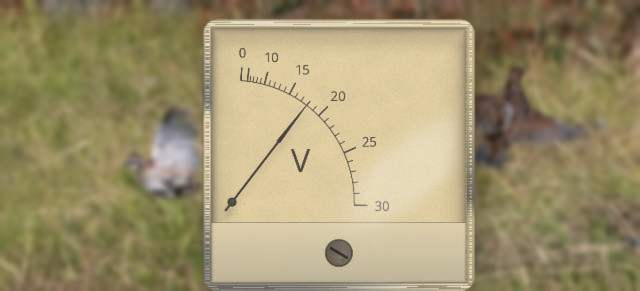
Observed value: 18 V
